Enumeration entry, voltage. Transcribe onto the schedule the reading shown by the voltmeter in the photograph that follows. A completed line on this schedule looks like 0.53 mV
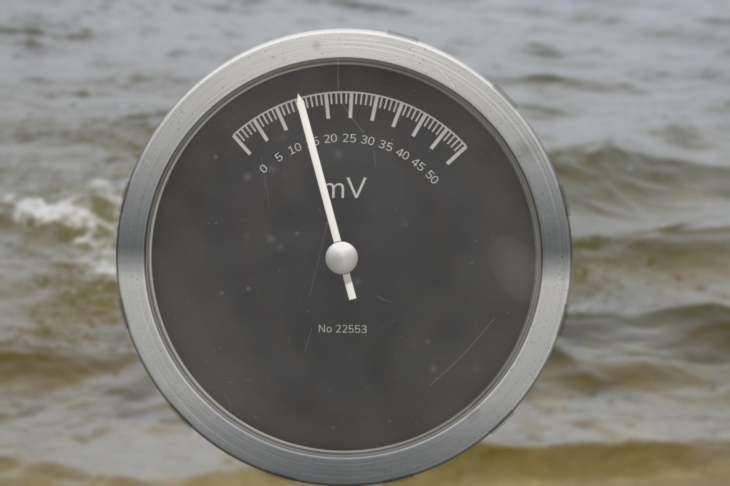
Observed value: 15 mV
